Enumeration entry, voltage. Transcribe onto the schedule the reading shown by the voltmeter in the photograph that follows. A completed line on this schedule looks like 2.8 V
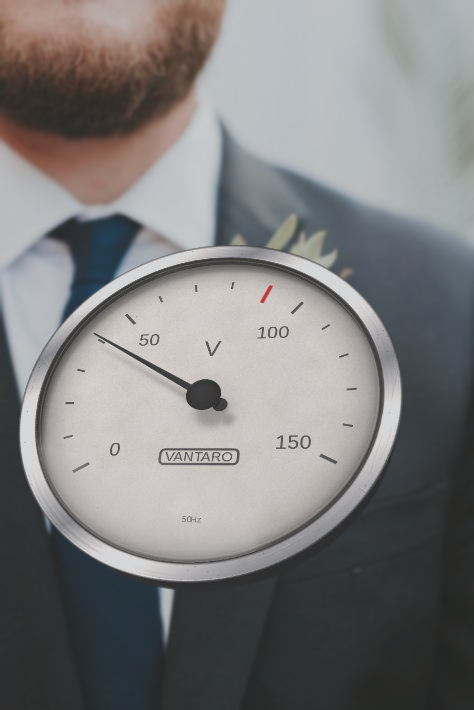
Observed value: 40 V
